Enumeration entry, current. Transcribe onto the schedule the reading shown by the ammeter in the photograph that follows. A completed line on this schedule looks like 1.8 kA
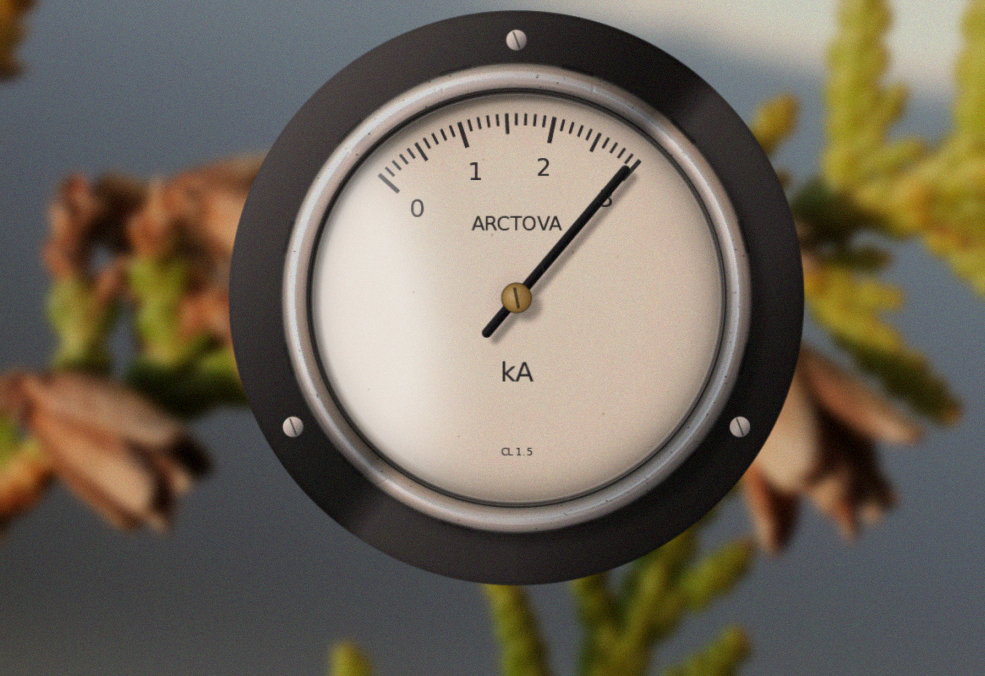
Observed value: 2.95 kA
